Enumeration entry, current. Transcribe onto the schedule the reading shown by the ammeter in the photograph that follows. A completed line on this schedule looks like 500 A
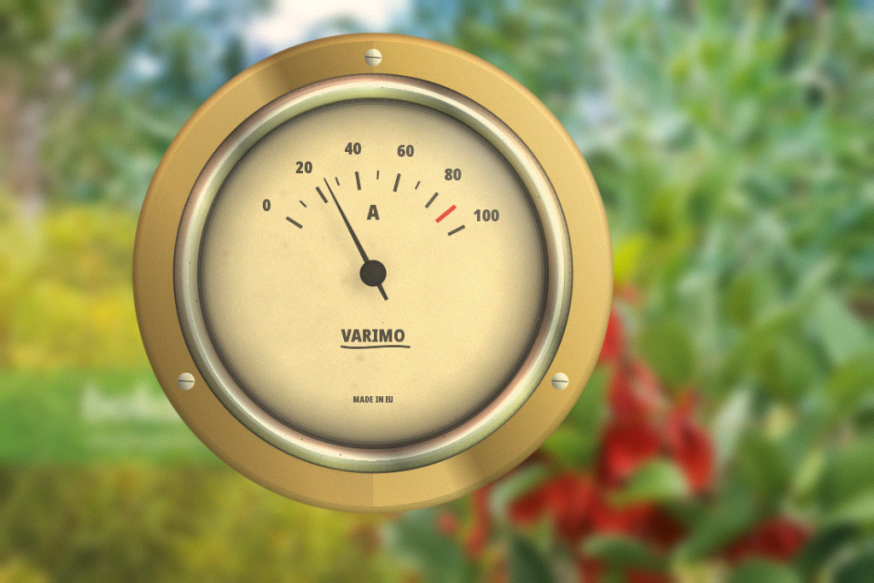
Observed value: 25 A
